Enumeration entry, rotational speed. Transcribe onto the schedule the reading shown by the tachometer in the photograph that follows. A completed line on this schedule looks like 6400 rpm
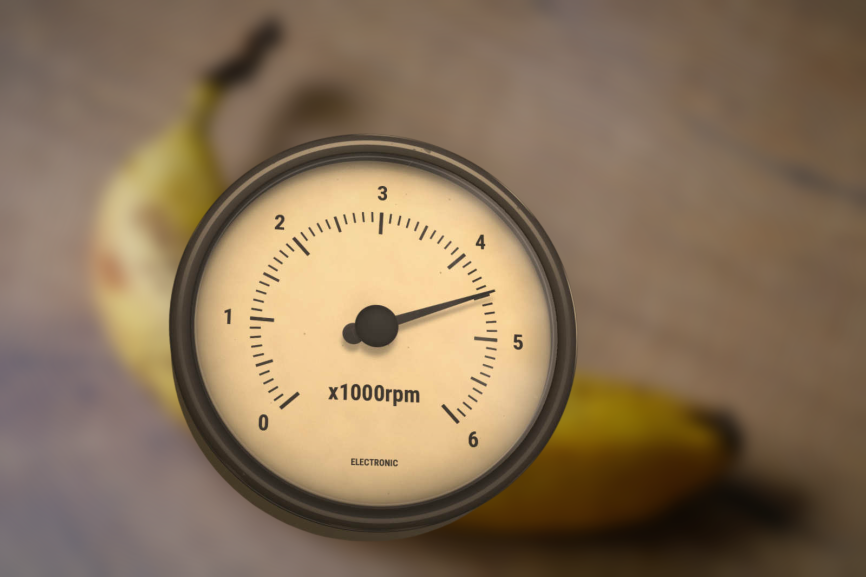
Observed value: 4500 rpm
